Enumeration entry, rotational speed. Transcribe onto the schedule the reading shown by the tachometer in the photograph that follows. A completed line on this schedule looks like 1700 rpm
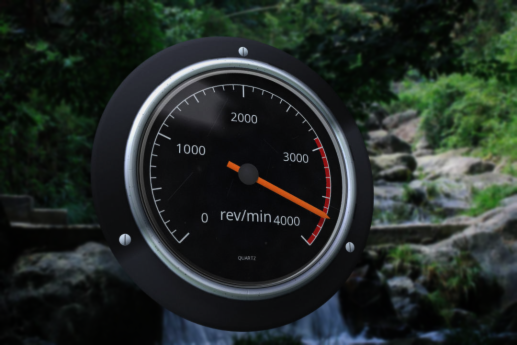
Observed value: 3700 rpm
